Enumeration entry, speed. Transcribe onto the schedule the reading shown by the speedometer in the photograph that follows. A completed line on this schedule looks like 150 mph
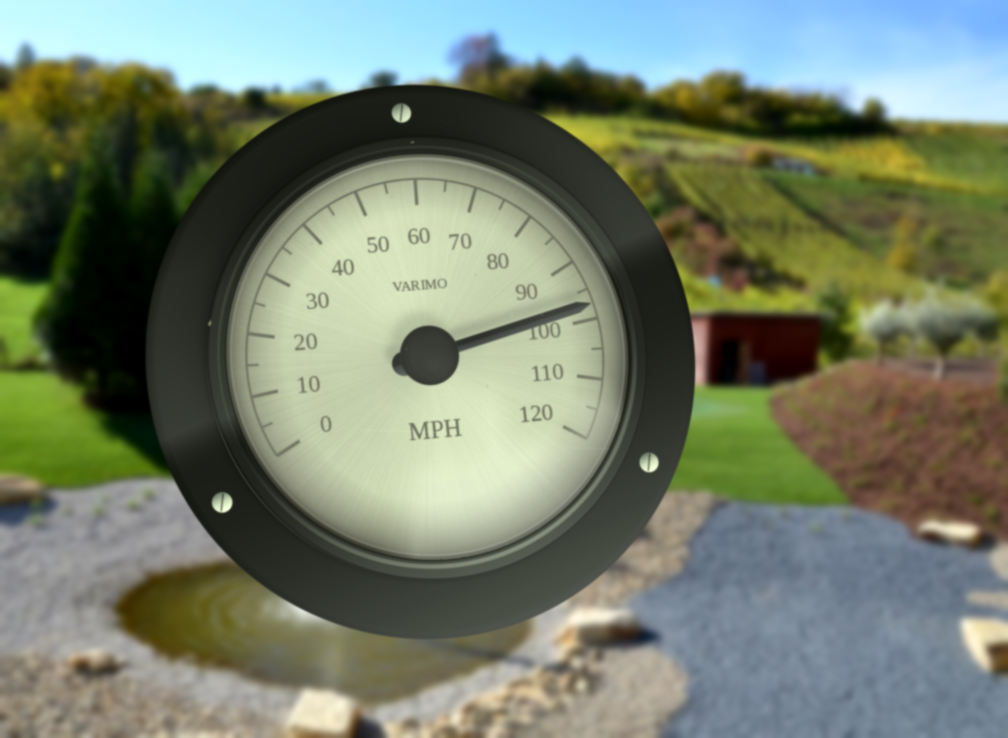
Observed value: 97.5 mph
